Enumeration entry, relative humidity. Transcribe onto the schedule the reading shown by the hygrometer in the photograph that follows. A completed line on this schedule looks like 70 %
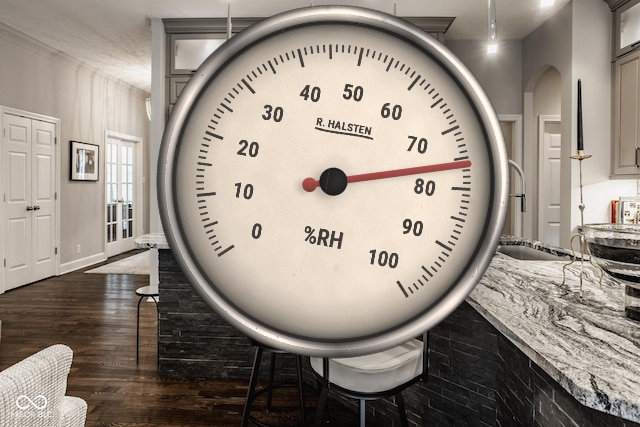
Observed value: 76 %
